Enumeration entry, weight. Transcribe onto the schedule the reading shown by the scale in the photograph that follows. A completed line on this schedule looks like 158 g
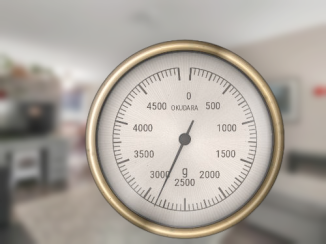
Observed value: 2850 g
